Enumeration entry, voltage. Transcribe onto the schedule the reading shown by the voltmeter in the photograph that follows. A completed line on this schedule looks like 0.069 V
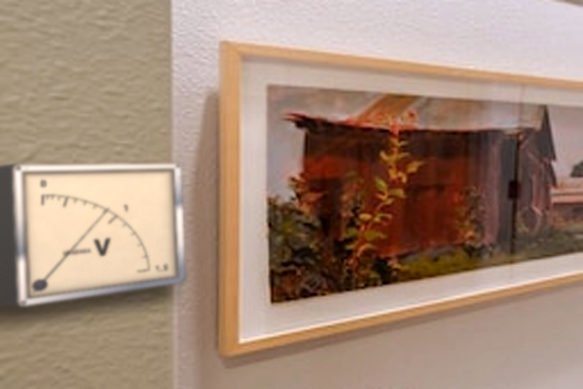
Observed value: 0.9 V
